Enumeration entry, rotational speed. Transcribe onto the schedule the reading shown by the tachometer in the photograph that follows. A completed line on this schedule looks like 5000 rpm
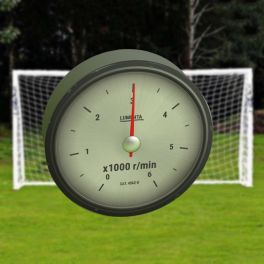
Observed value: 3000 rpm
